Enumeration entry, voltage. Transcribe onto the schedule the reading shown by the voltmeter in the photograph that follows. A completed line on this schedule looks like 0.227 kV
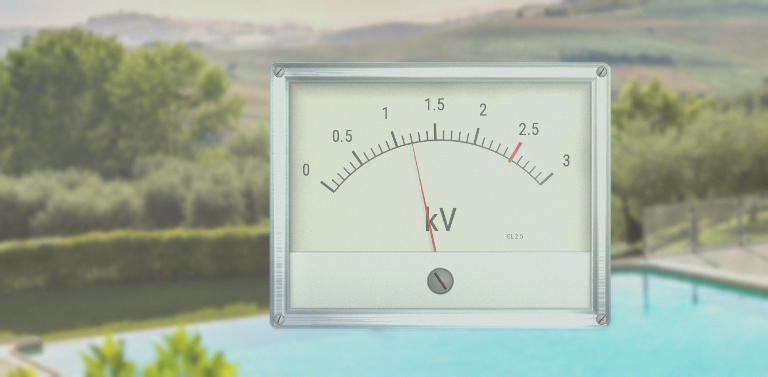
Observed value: 1.2 kV
